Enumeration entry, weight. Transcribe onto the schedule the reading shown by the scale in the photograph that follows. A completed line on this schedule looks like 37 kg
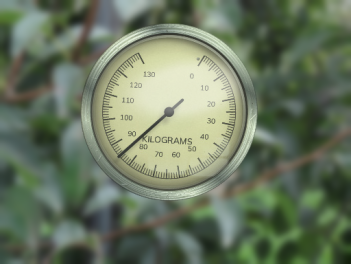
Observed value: 85 kg
